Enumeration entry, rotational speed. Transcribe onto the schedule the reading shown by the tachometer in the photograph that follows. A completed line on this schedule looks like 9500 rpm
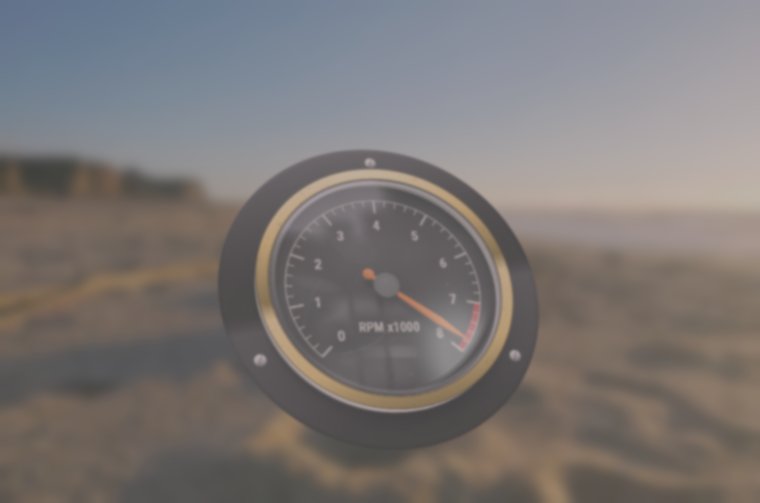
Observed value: 7800 rpm
